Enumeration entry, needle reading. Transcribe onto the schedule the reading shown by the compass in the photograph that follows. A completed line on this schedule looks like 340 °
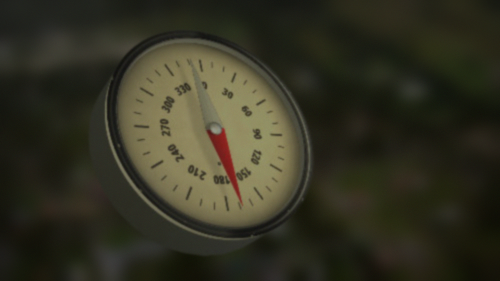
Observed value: 170 °
